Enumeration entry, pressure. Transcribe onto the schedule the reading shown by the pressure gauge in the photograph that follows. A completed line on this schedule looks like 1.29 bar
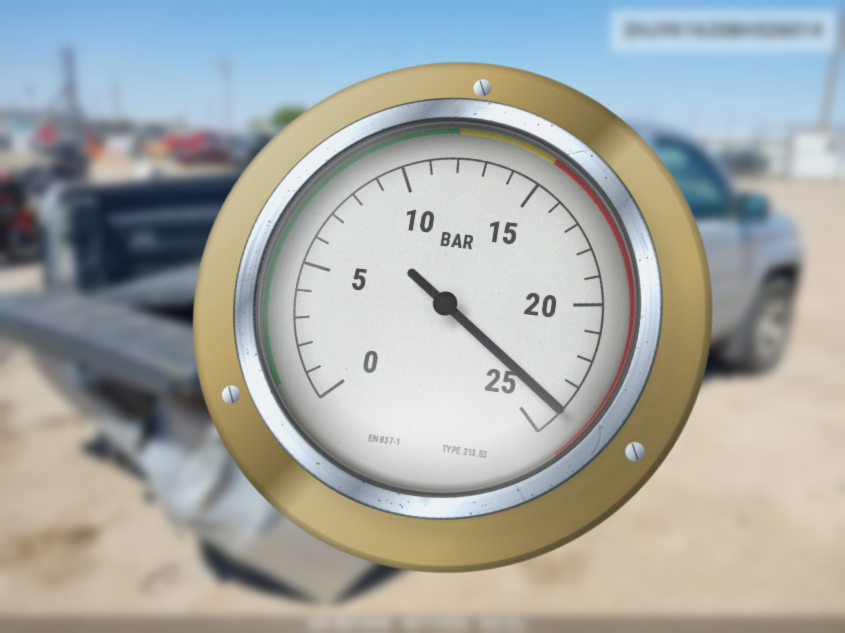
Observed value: 24 bar
